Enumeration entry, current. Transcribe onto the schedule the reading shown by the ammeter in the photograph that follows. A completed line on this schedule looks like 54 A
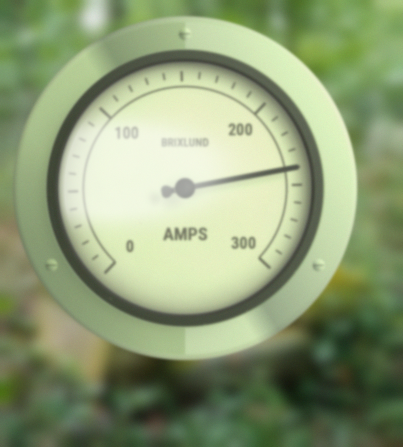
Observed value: 240 A
